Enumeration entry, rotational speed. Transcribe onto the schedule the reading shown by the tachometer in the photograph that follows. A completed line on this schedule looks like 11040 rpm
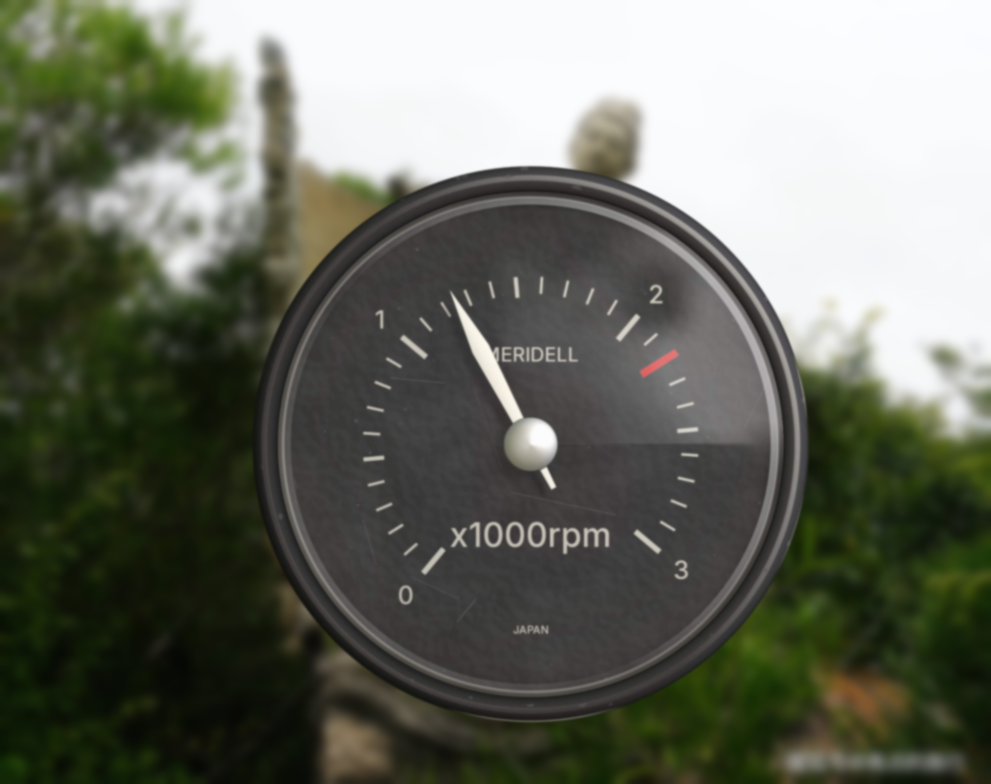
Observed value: 1250 rpm
